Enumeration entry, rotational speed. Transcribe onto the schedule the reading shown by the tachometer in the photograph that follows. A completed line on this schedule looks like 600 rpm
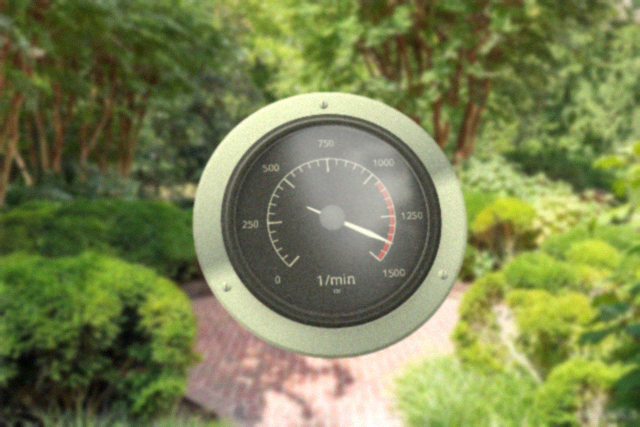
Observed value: 1400 rpm
